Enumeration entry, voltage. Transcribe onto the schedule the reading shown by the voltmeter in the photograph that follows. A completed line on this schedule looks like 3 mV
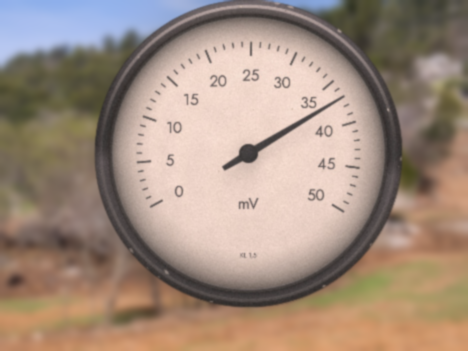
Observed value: 37 mV
